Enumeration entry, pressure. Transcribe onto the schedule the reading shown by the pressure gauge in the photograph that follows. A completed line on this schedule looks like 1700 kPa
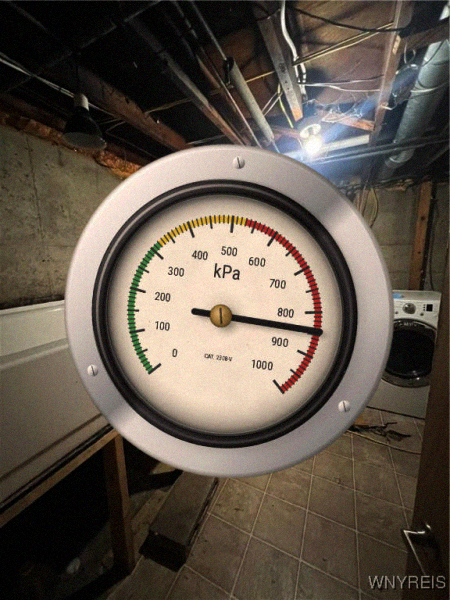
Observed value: 840 kPa
